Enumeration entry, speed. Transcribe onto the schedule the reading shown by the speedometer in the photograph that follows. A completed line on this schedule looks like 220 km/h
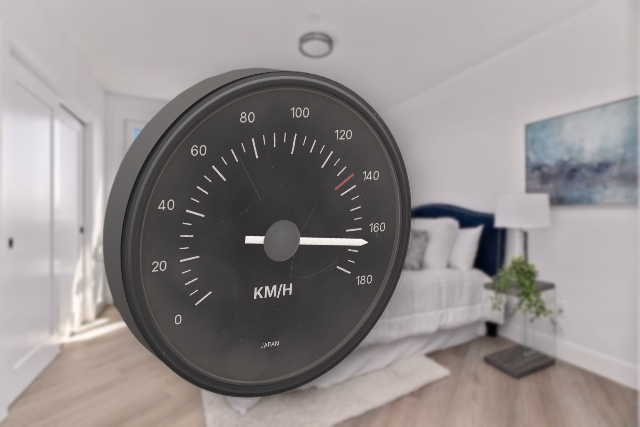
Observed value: 165 km/h
